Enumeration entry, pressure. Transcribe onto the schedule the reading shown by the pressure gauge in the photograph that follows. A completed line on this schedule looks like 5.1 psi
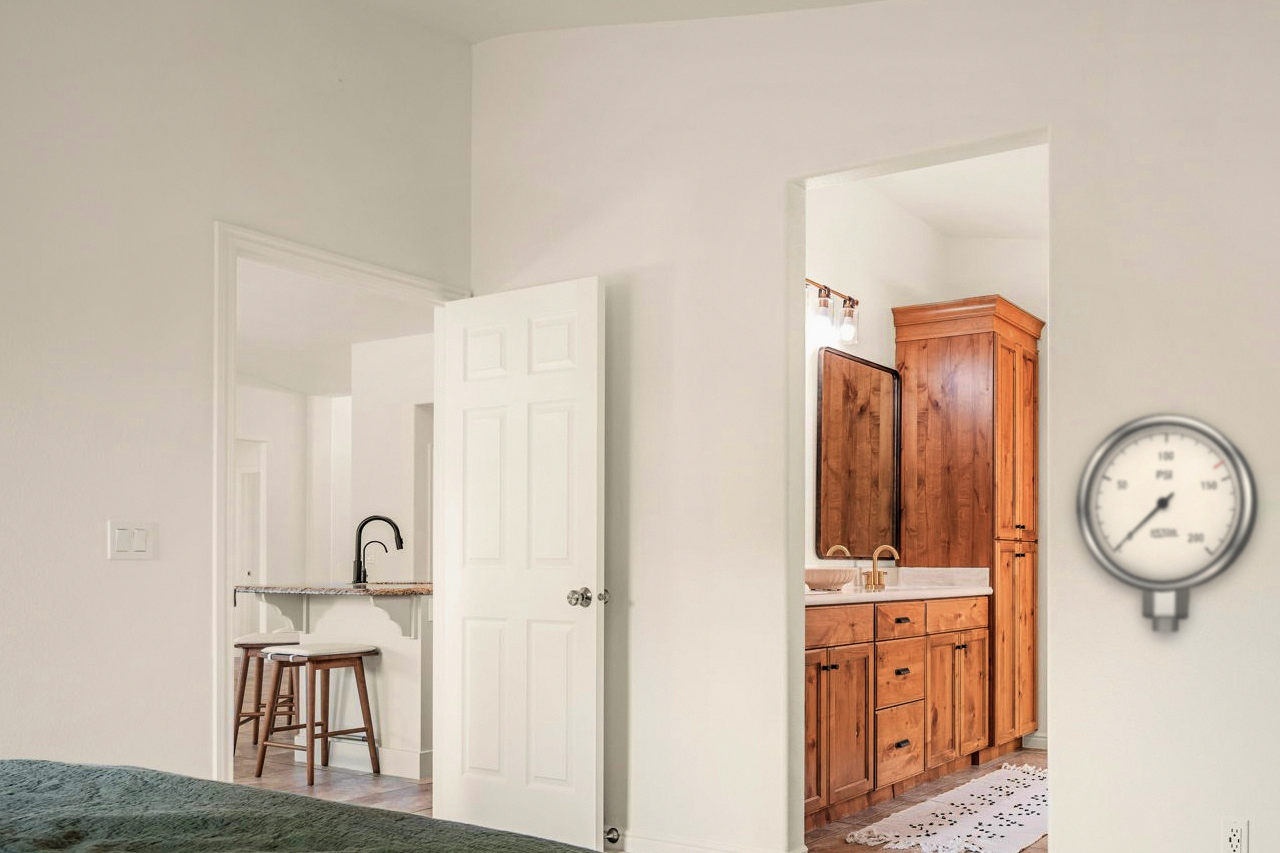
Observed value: 0 psi
